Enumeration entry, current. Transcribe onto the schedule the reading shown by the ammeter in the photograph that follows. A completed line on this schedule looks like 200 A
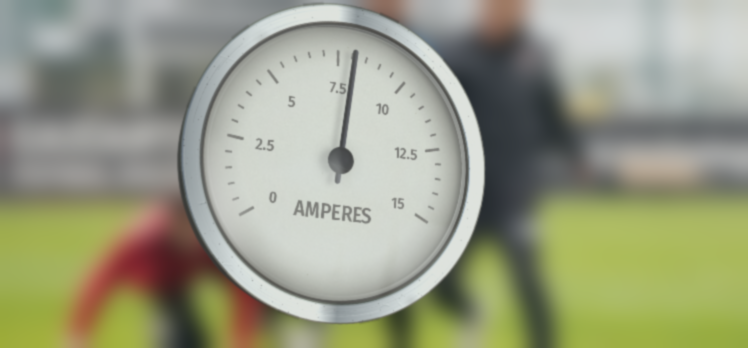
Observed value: 8 A
